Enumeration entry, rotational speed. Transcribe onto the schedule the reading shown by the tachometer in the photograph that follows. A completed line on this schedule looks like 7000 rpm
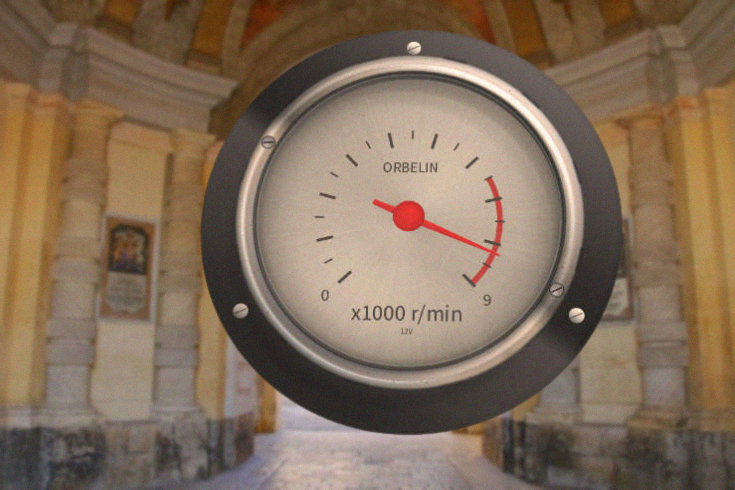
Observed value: 8250 rpm
